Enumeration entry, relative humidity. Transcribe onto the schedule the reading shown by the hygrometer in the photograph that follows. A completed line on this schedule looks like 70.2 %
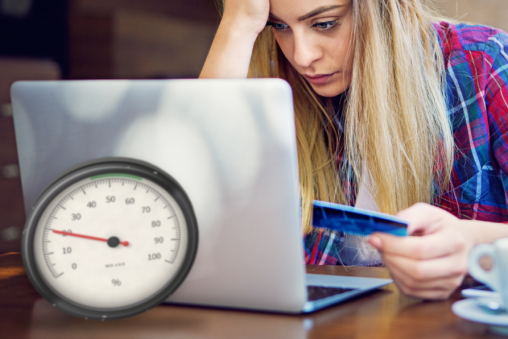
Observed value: 20 %
